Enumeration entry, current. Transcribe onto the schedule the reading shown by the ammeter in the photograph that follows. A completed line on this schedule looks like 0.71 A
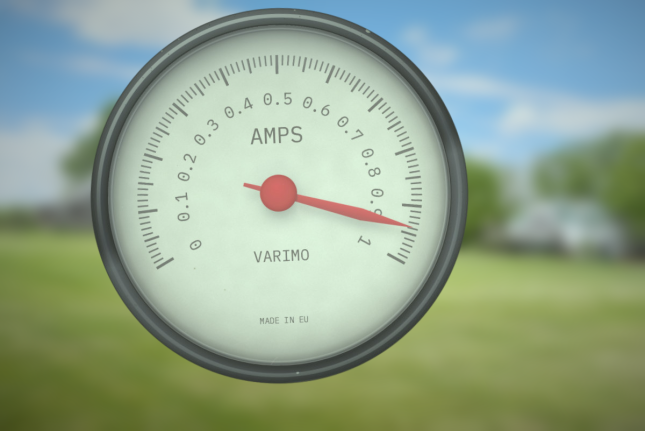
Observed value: 0.94 A
